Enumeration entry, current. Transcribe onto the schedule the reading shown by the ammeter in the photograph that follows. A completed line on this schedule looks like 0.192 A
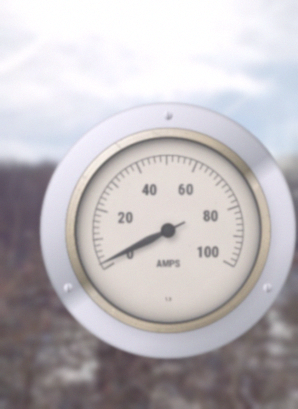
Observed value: 2 A
